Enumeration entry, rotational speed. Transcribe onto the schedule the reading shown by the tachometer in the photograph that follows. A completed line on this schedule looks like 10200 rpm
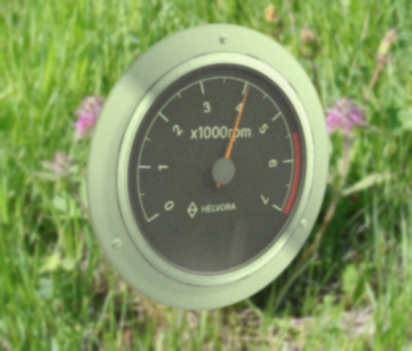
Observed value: 4000 rpm
